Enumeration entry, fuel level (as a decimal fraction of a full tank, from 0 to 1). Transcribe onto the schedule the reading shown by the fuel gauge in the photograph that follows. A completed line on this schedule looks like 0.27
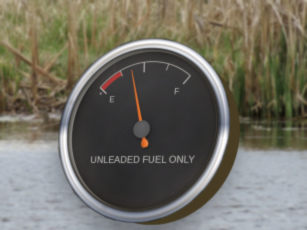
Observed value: 0.375
